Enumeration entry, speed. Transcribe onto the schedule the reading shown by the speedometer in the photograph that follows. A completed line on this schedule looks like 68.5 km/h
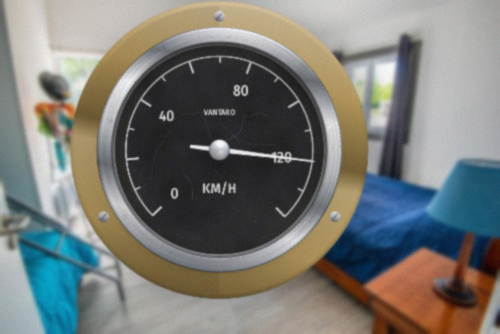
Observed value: 120 km/h
